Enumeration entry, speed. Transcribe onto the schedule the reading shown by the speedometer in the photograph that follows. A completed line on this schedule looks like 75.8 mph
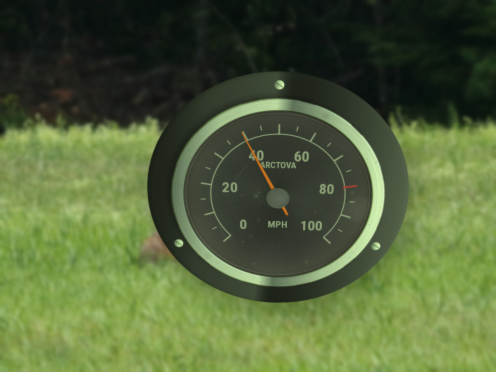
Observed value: 40 mph
